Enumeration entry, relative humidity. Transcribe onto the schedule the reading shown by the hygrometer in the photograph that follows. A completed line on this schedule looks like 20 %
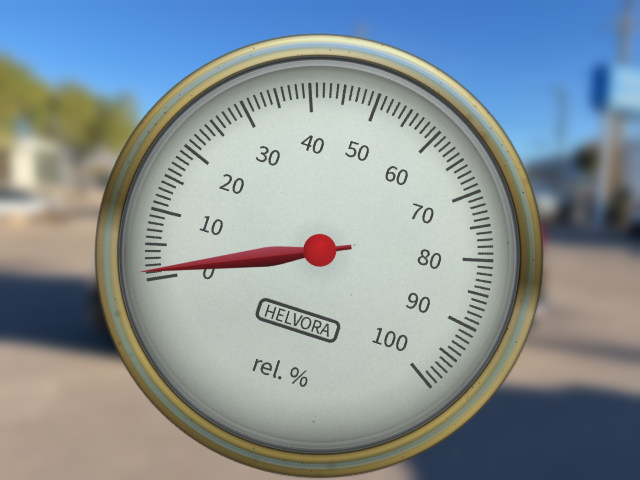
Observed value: 1 %
